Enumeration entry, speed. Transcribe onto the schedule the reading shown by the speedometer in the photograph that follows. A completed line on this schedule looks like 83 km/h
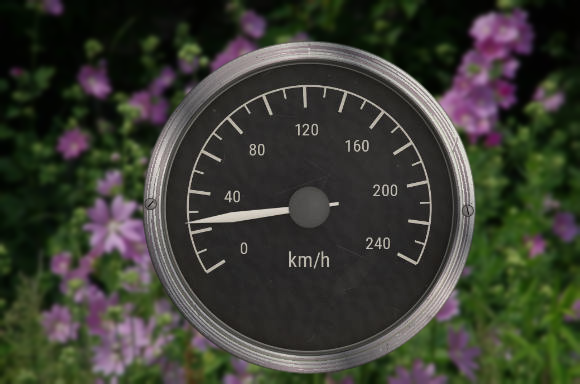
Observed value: 25 km/h
